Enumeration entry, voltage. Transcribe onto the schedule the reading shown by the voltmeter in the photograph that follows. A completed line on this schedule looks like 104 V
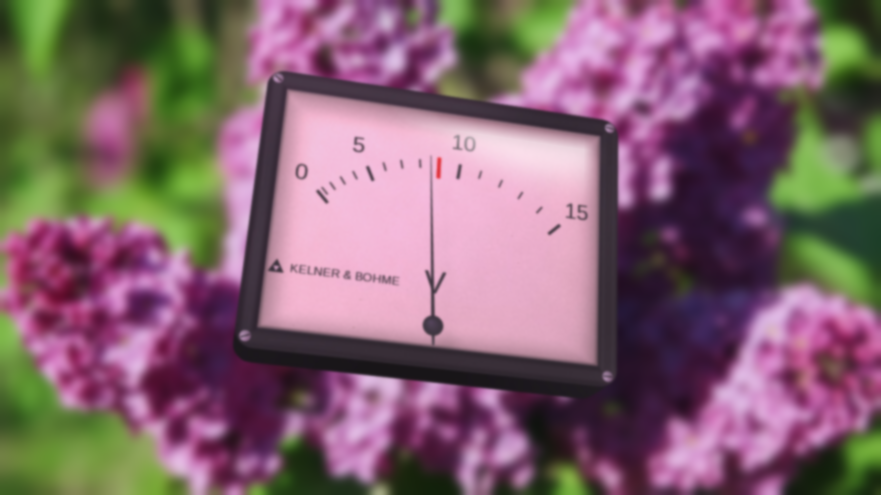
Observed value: 8.5 V
